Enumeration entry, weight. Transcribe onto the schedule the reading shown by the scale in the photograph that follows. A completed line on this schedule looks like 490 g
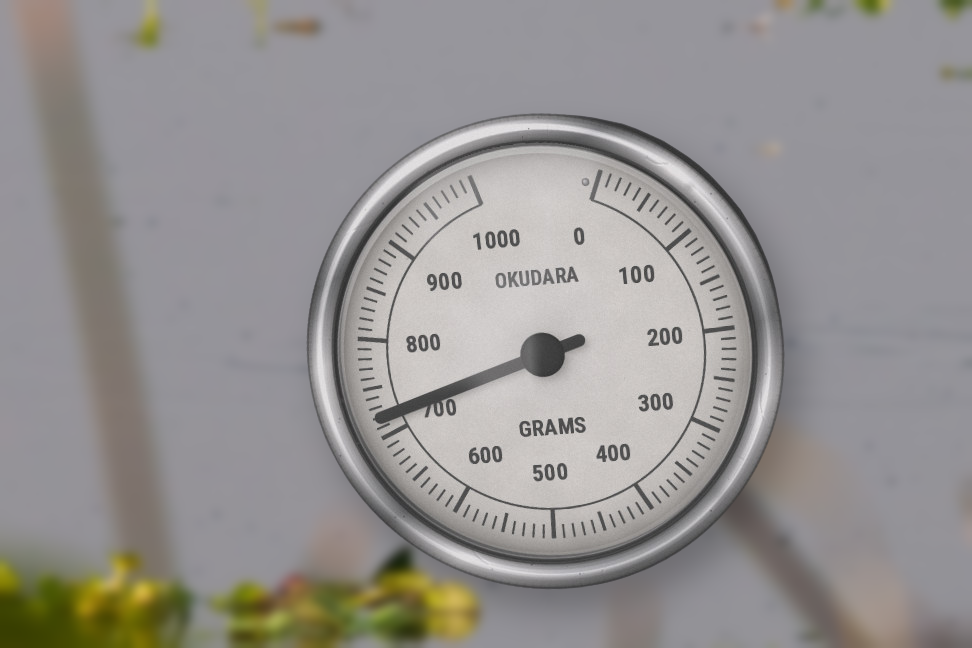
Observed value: 720 g
